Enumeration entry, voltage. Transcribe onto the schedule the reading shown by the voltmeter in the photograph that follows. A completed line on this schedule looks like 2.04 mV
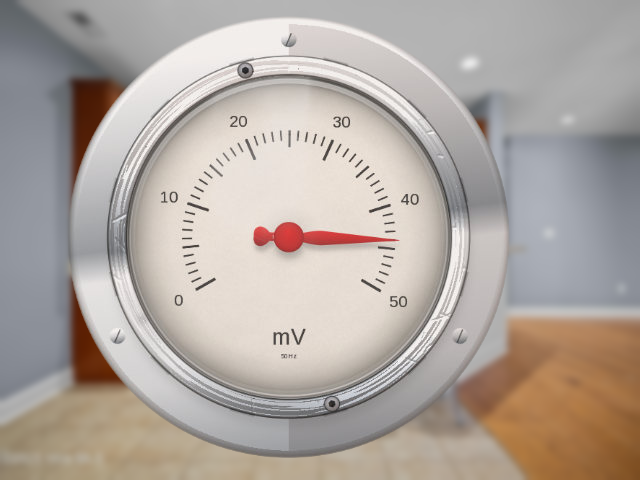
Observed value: 44 mV
